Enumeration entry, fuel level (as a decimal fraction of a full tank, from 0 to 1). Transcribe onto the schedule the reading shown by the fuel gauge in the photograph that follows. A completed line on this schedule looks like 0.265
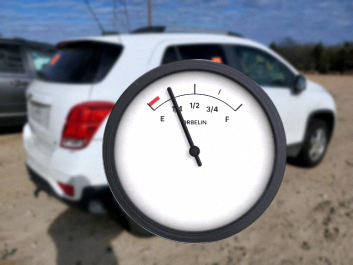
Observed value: 0.25
